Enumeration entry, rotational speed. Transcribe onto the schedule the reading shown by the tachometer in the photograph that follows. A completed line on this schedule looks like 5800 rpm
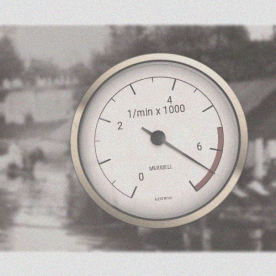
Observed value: 6500 rpm
